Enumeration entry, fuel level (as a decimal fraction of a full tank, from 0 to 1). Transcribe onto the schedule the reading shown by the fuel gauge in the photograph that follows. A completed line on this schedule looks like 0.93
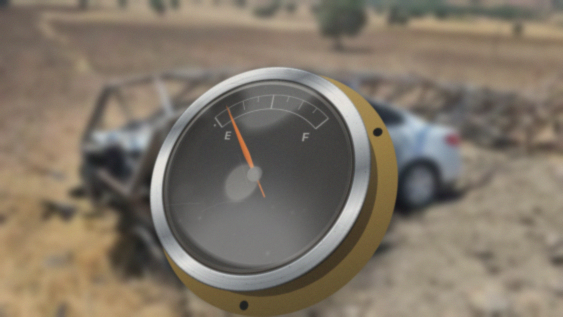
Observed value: 0.125
